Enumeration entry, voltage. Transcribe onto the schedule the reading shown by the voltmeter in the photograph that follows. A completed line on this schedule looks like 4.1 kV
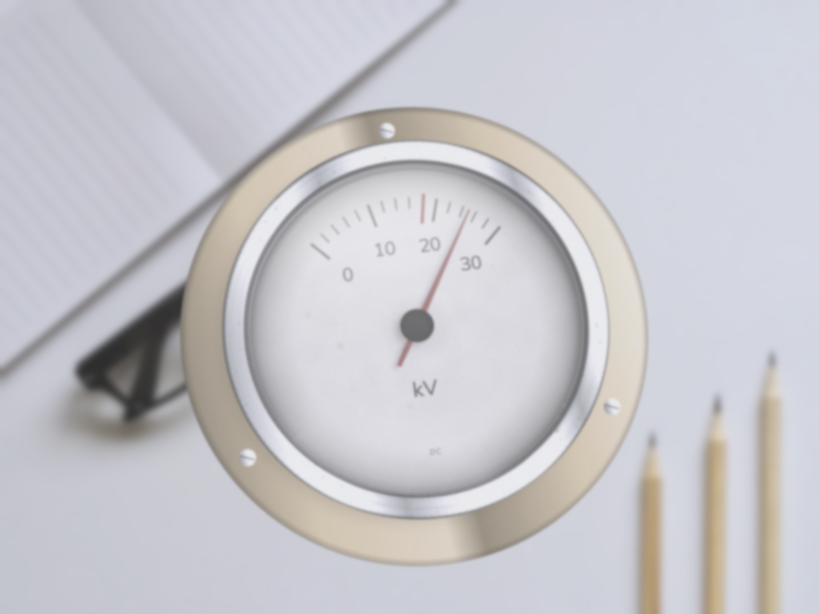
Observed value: 25 kV
